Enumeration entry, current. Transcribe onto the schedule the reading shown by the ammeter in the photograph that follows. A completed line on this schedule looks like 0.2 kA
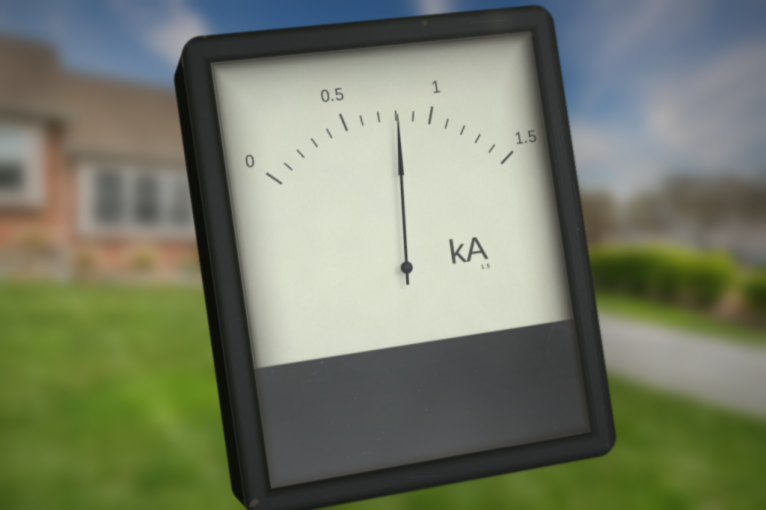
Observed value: 0.8 kA
